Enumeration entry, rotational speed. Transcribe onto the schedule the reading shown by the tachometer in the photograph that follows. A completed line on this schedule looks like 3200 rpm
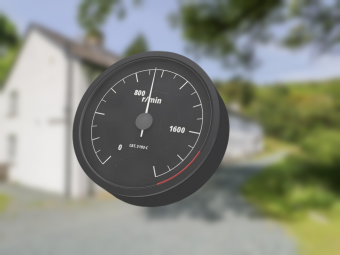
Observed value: 950 rpm
